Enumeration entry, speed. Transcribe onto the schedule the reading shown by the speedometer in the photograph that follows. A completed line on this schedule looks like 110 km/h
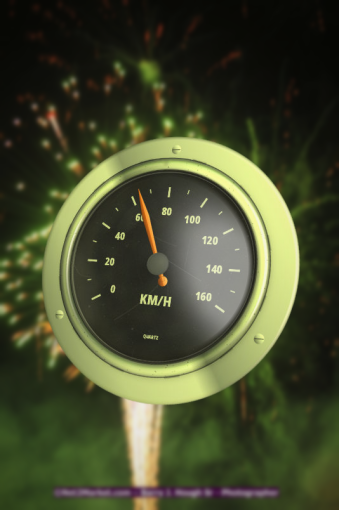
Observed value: 65 km/h
